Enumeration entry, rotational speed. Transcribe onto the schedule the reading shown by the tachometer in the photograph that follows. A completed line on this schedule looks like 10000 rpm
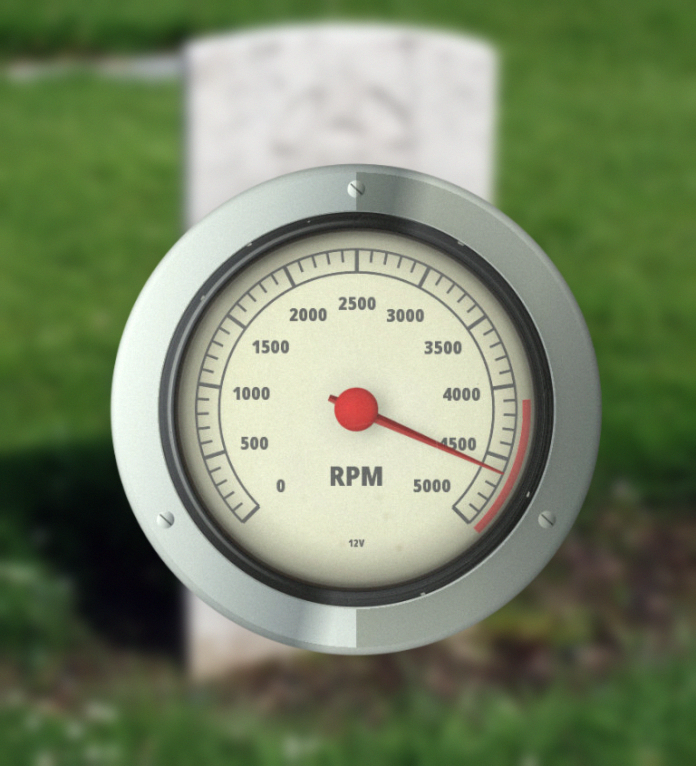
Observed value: 4600 rpm
